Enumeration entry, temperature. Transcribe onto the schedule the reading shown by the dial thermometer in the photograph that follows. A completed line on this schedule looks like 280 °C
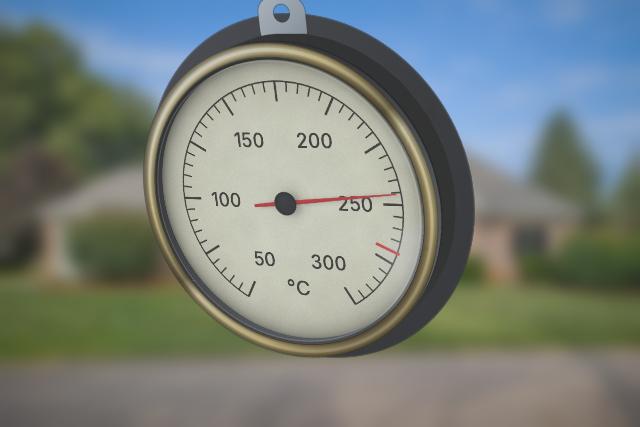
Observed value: 245 °C
